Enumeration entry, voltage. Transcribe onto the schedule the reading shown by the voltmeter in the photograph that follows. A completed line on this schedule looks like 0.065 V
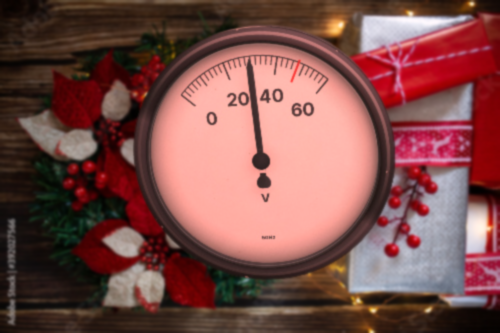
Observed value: 30 V
